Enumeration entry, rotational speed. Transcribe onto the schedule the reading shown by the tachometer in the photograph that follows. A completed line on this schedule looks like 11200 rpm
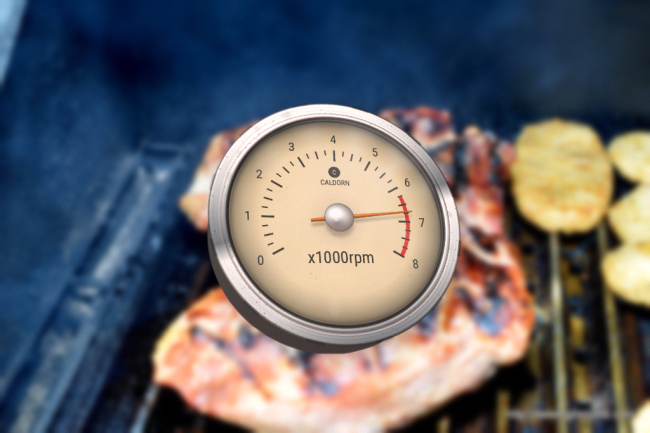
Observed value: 6750 rpm
